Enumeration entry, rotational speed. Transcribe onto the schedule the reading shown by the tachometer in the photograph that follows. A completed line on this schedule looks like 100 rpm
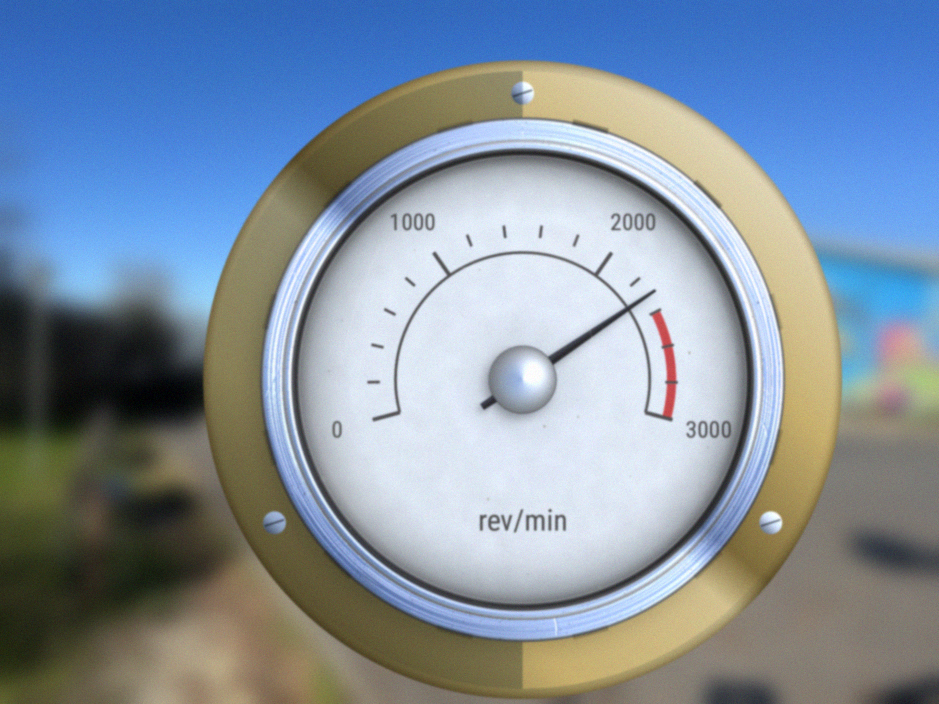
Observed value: 2300 rpm
